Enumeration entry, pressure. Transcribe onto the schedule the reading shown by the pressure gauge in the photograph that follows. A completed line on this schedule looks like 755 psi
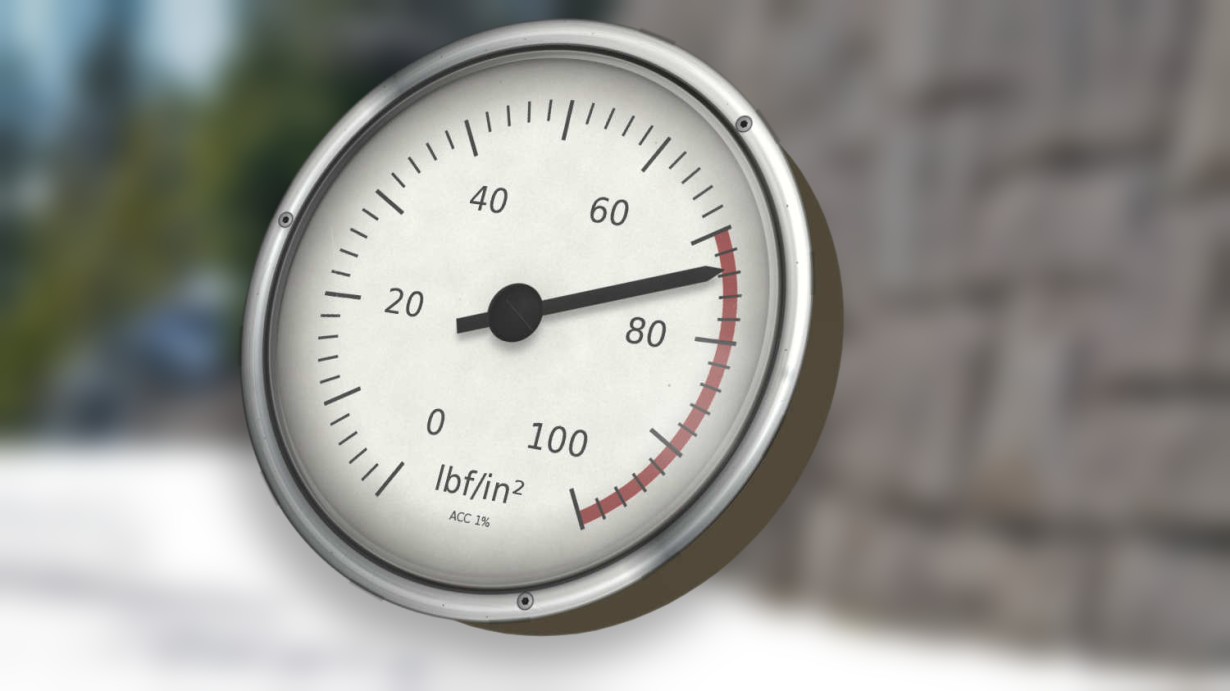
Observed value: 74 psi
